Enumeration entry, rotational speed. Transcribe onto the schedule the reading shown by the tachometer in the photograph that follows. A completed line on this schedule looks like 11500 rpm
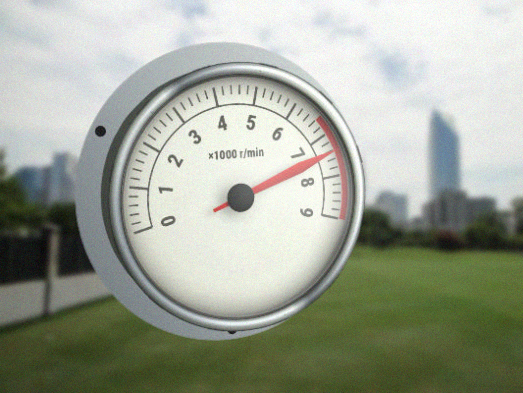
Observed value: 7400 rpm
